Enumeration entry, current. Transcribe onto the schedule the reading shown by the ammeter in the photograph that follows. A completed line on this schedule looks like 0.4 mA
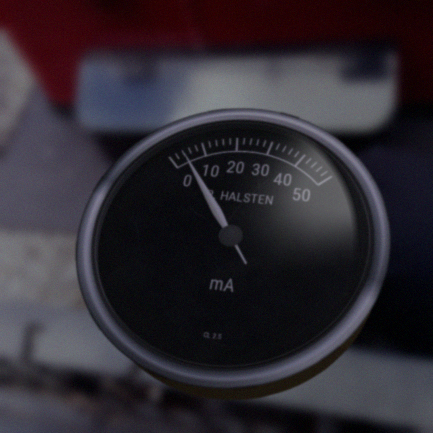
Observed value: 4 mA
